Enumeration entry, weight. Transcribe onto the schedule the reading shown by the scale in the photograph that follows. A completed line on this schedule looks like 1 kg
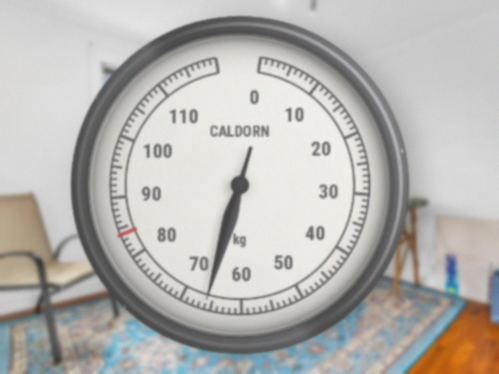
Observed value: 66 kg
